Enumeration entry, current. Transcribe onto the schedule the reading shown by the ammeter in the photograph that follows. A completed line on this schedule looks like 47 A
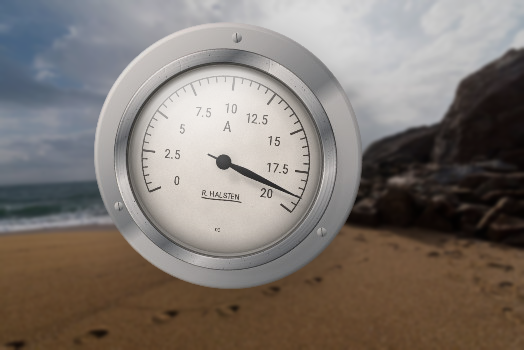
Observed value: 19 A
